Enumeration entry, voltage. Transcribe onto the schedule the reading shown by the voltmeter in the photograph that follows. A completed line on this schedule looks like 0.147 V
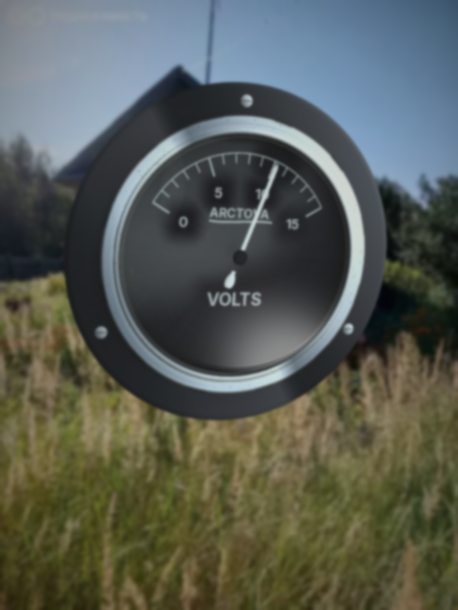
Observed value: 10 V
